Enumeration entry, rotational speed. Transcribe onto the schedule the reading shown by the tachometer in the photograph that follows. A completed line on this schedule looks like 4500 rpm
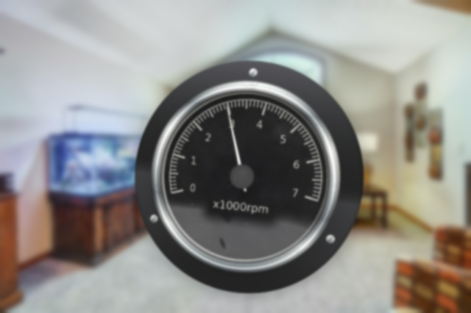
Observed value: 3000 rpm
